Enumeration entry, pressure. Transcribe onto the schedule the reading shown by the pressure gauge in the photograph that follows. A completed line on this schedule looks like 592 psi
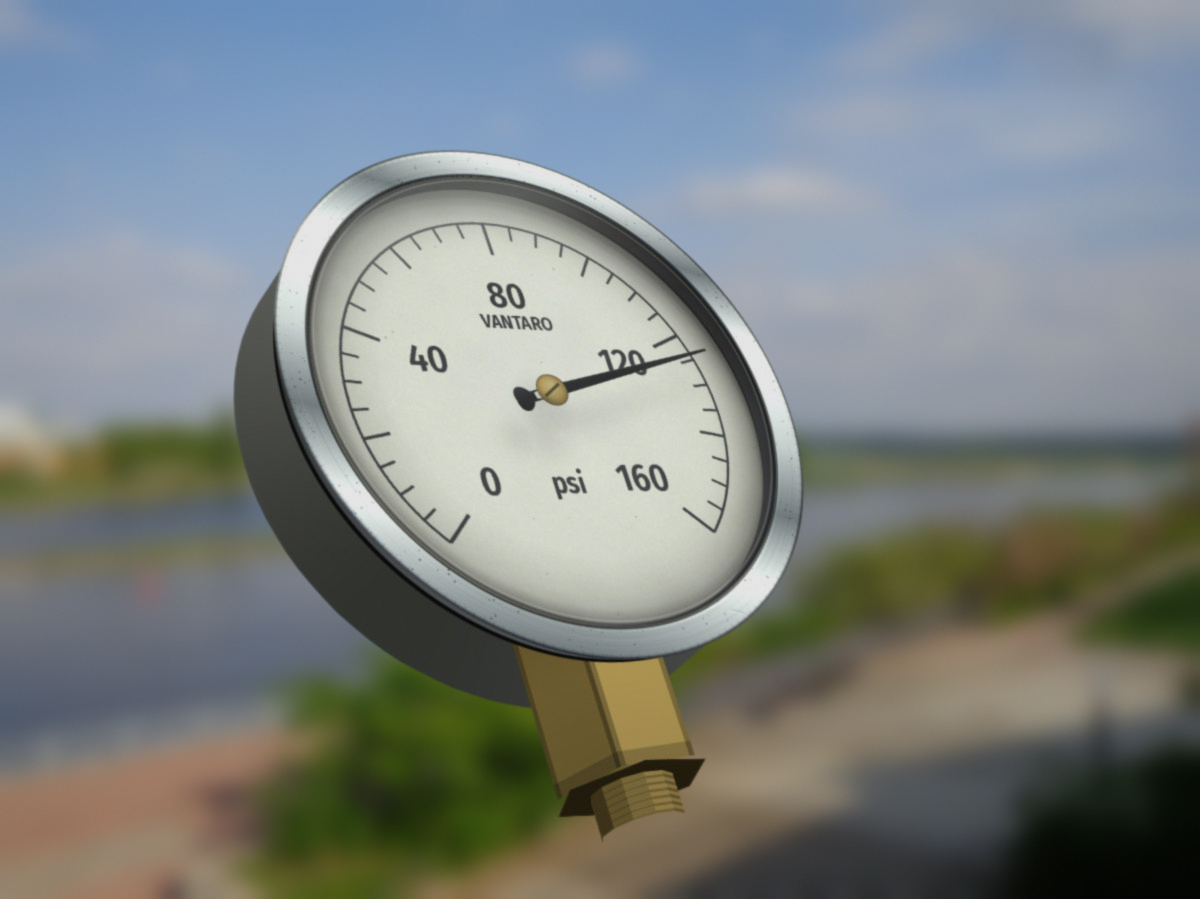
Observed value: 125 psi
